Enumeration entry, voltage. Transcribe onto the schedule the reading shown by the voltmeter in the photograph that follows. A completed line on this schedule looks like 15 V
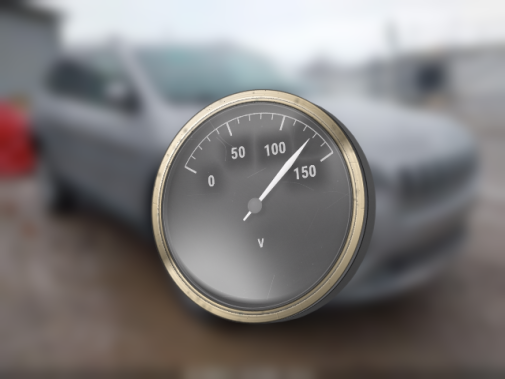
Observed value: 130 V
